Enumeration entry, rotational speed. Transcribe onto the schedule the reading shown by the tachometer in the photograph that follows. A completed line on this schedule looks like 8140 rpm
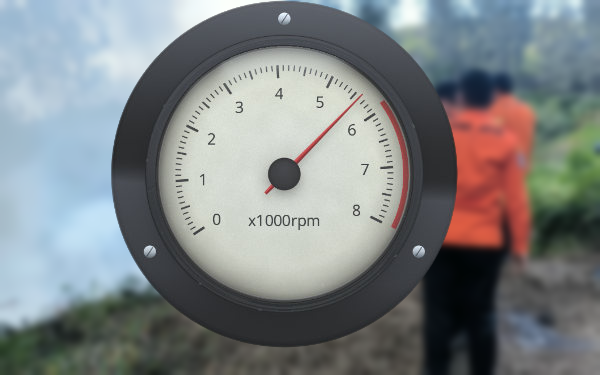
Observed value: 5600 rpm
